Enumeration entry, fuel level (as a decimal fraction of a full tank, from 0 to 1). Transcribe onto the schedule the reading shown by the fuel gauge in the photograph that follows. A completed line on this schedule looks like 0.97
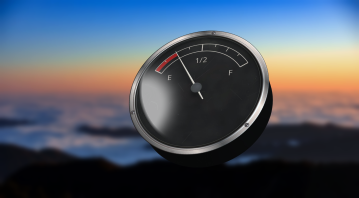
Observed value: 0.25
